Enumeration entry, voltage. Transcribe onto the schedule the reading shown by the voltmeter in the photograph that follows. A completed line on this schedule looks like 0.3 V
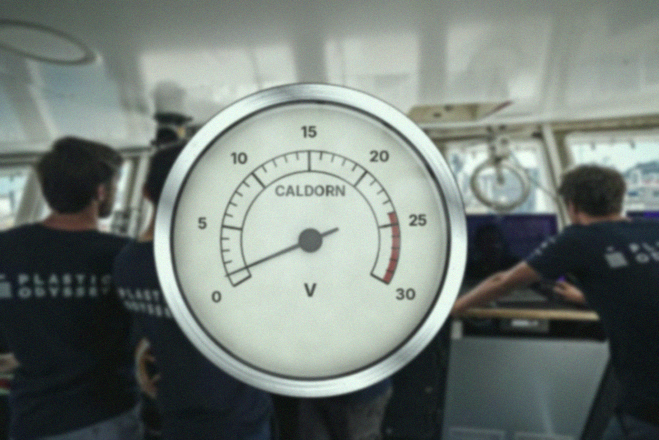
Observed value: 1 V
